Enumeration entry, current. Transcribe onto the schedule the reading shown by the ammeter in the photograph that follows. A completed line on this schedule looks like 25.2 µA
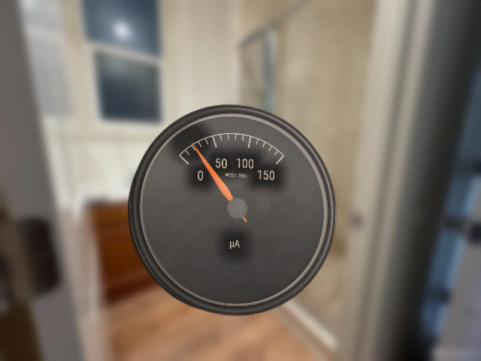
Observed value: 20 µA
